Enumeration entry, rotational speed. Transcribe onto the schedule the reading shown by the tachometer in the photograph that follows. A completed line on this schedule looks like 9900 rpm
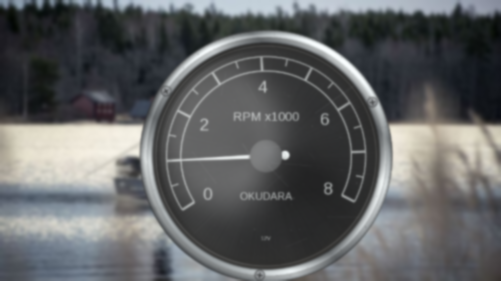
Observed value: 1000 rpm
